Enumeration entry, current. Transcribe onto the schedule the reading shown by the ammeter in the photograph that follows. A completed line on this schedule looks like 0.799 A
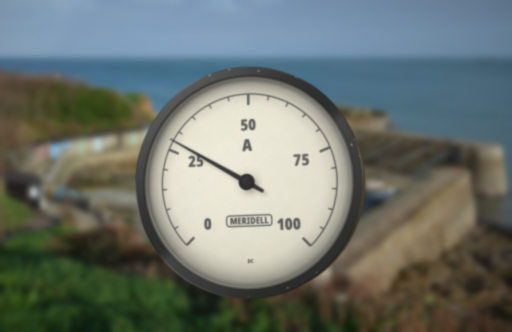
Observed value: 27.5 A
